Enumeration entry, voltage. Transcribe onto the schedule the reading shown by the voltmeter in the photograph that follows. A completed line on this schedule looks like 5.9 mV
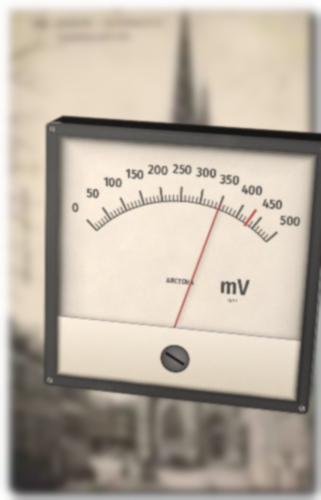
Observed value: 350 mV
